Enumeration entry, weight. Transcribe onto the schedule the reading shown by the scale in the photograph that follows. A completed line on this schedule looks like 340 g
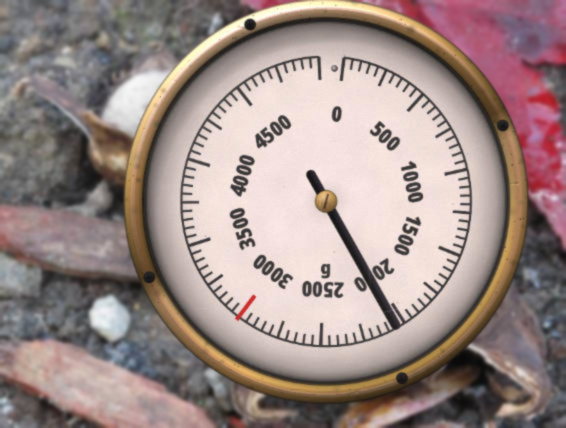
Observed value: 2050 g
